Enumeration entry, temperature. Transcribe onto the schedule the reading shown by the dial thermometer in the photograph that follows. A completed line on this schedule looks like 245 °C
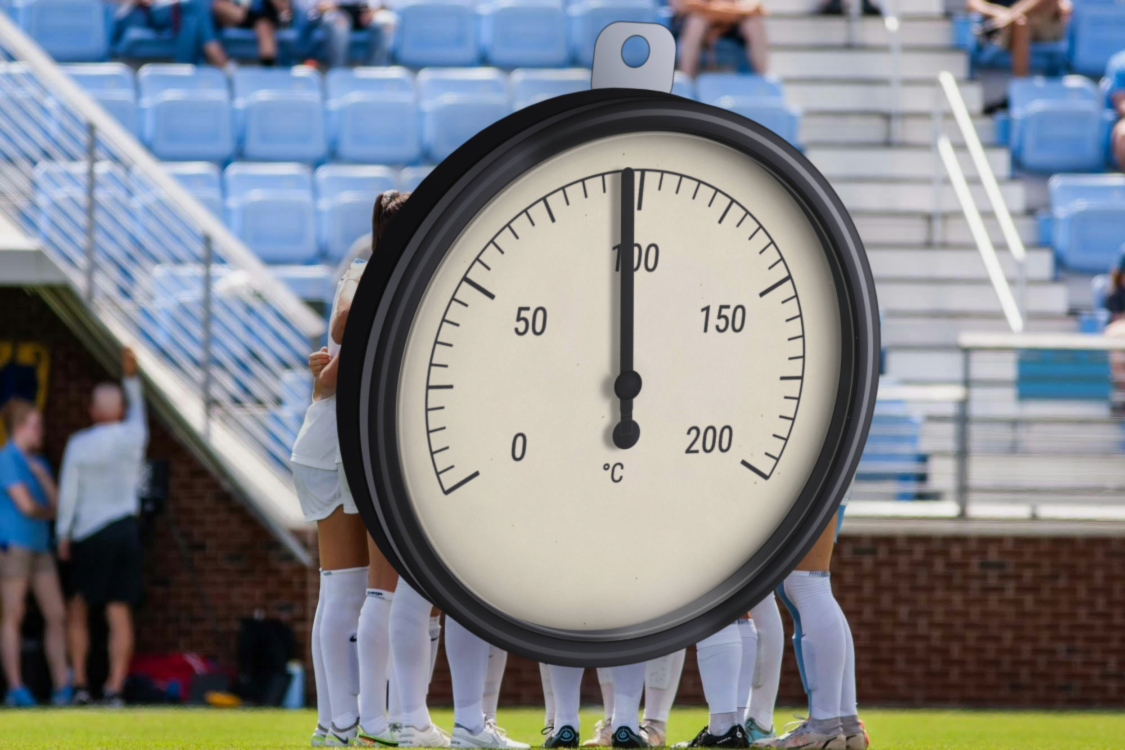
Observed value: 95 °C
